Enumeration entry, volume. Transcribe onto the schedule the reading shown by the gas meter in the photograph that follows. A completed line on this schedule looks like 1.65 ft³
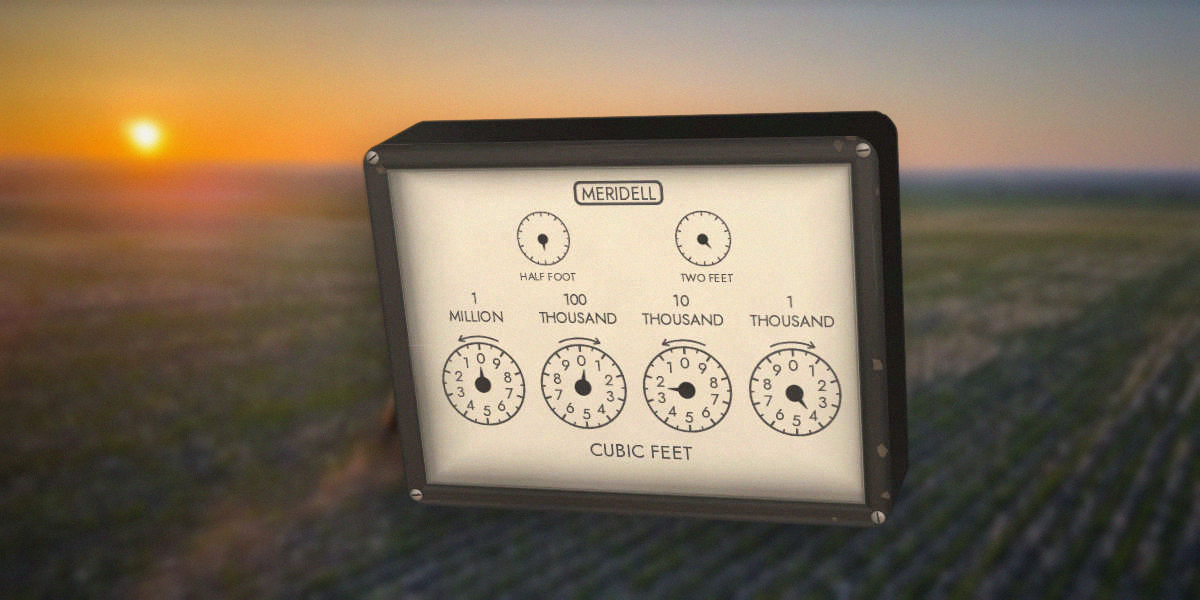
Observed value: 2400 ft³
